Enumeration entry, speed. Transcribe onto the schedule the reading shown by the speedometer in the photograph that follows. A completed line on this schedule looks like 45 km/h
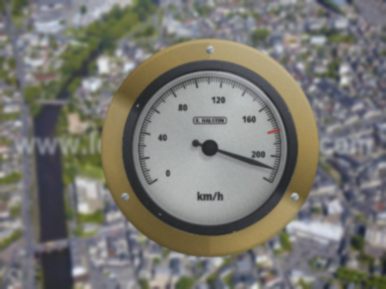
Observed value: 210 km/h
